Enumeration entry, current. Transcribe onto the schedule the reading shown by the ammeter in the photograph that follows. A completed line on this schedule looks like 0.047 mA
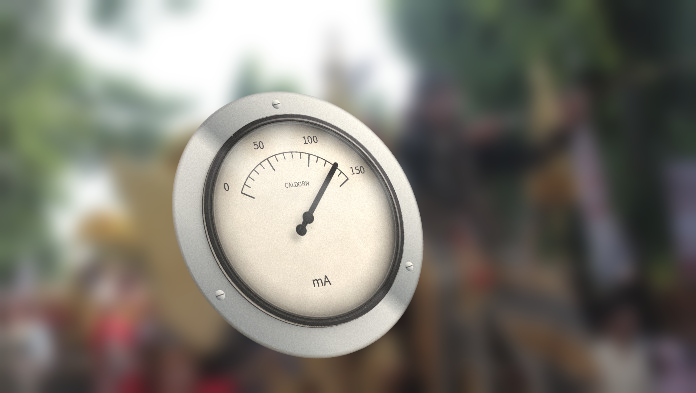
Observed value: 130 mA
